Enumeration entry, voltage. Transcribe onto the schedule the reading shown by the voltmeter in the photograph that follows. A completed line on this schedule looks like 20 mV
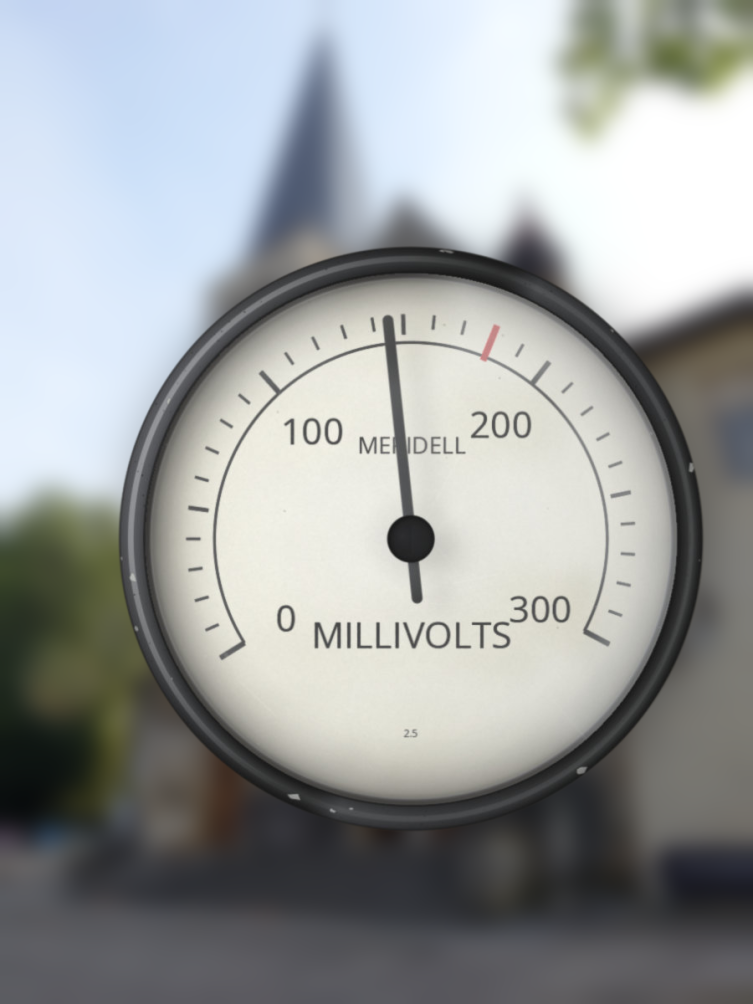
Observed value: 145 mV
